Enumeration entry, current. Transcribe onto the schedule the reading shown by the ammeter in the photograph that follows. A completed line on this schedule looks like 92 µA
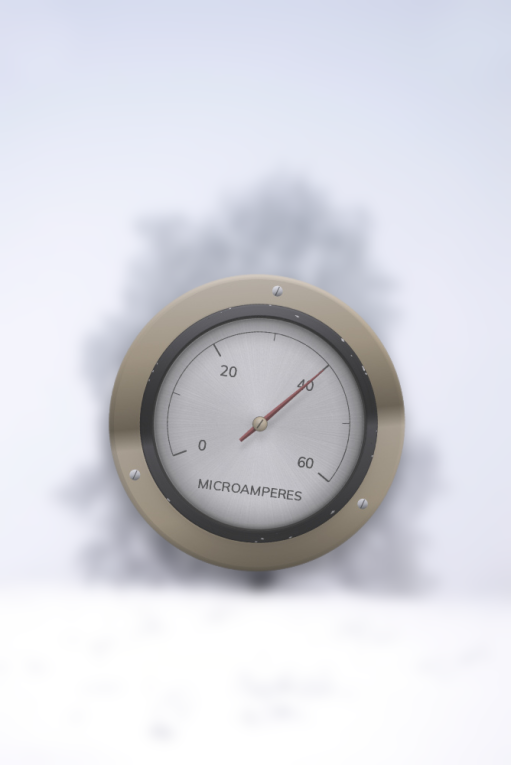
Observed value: 40 µA
